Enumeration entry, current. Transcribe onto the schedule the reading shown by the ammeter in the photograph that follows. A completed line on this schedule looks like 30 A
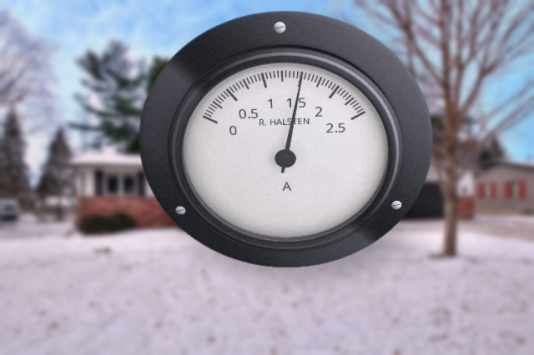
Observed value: 1.5 A
